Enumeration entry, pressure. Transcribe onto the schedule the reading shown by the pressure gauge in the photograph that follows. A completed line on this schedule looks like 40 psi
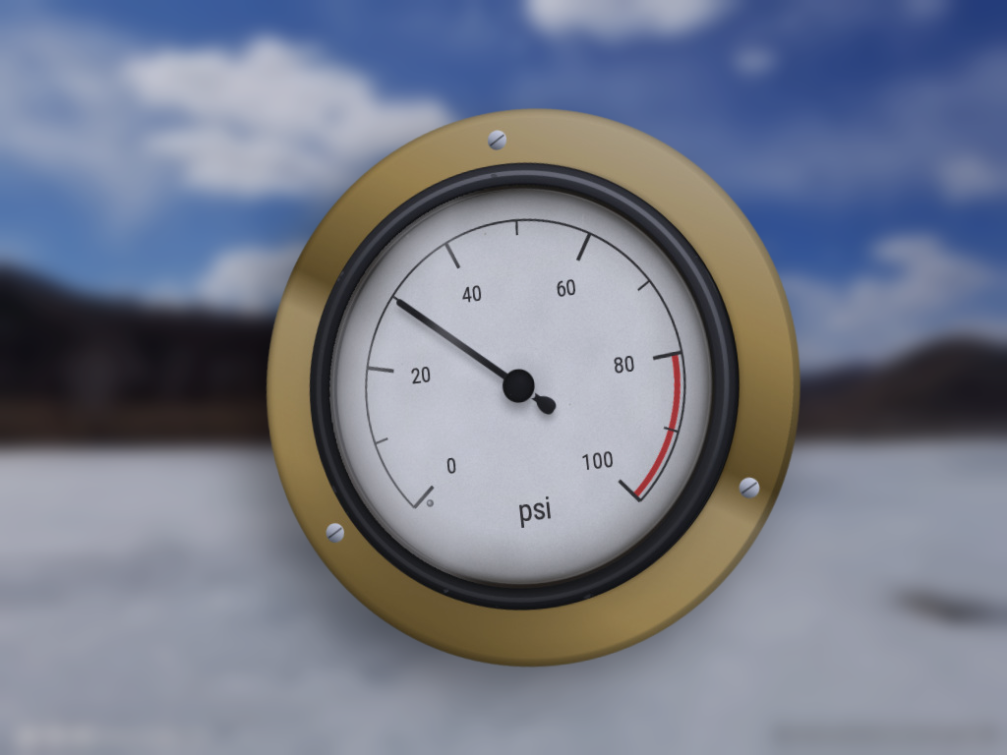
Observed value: 30 psi
